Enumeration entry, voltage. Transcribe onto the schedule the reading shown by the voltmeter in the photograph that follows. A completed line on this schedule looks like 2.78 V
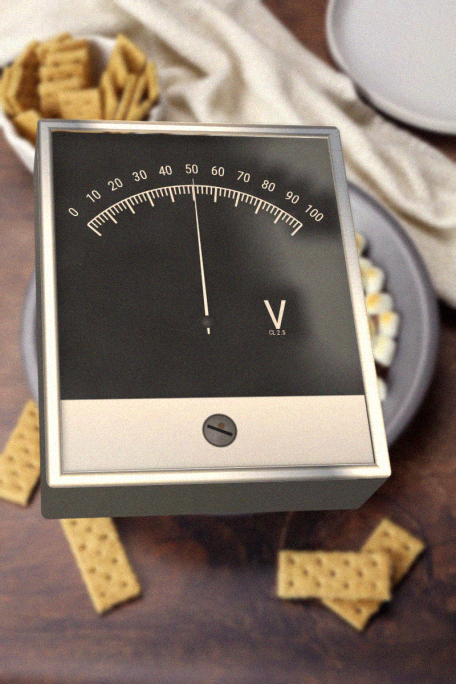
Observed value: 50 V
